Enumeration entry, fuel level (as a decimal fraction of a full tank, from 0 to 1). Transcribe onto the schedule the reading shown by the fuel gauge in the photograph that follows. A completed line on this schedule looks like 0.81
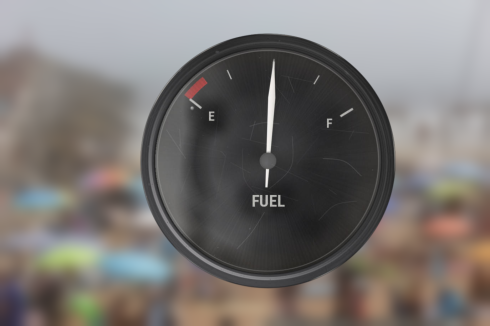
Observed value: 0.5
